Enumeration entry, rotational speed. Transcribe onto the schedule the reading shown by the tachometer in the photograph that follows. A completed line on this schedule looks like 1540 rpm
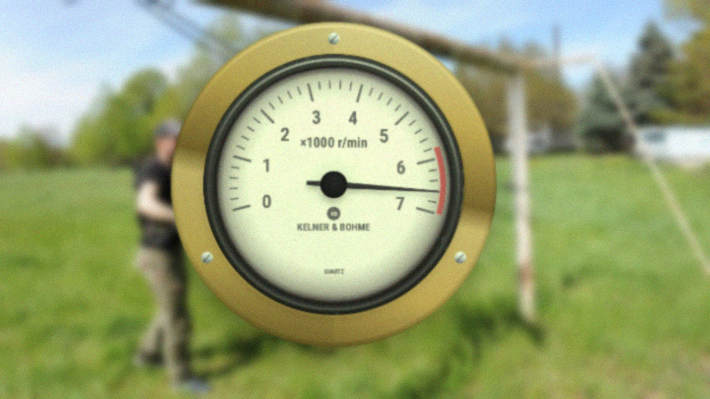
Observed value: 6600 rpm
